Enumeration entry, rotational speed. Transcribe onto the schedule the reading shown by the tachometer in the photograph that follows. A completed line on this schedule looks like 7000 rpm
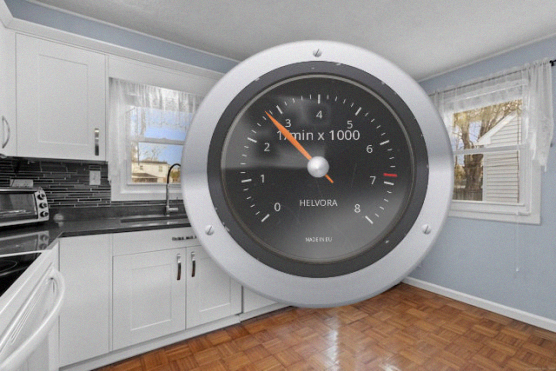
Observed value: 2700 rpm
